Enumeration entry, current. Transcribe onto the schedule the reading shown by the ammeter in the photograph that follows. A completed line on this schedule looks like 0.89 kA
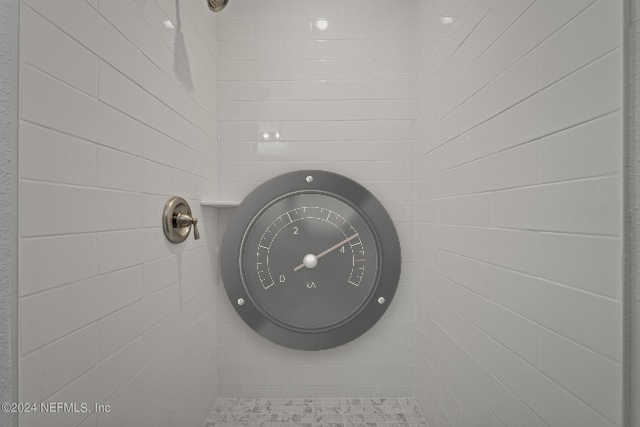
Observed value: 3.8 kA
